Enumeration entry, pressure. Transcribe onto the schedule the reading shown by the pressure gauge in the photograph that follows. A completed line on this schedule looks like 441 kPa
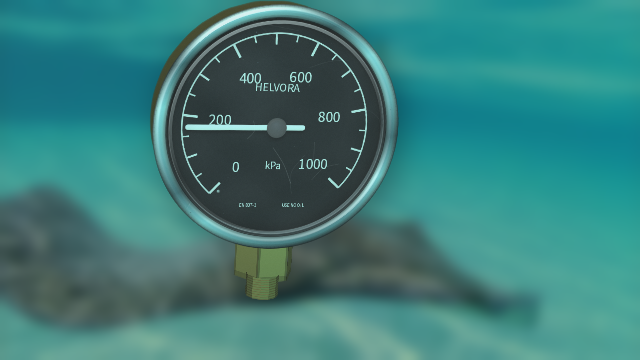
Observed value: 175 kPa
